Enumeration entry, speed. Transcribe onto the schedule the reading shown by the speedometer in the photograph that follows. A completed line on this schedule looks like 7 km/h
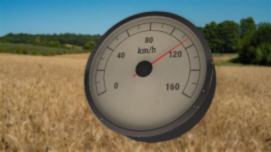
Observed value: 115 km/h
